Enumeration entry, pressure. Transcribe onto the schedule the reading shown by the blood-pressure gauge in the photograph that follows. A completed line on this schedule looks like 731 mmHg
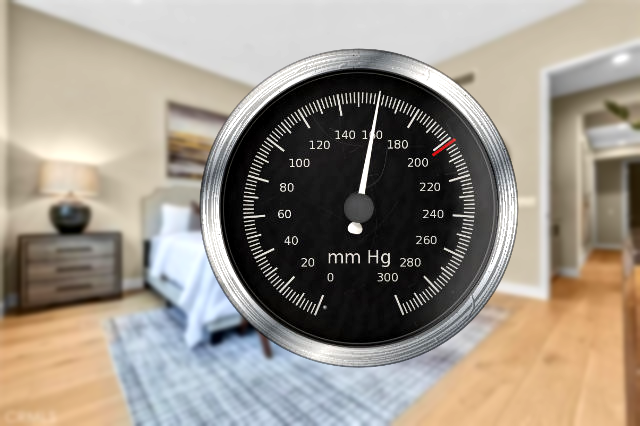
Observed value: 160 mmHg
